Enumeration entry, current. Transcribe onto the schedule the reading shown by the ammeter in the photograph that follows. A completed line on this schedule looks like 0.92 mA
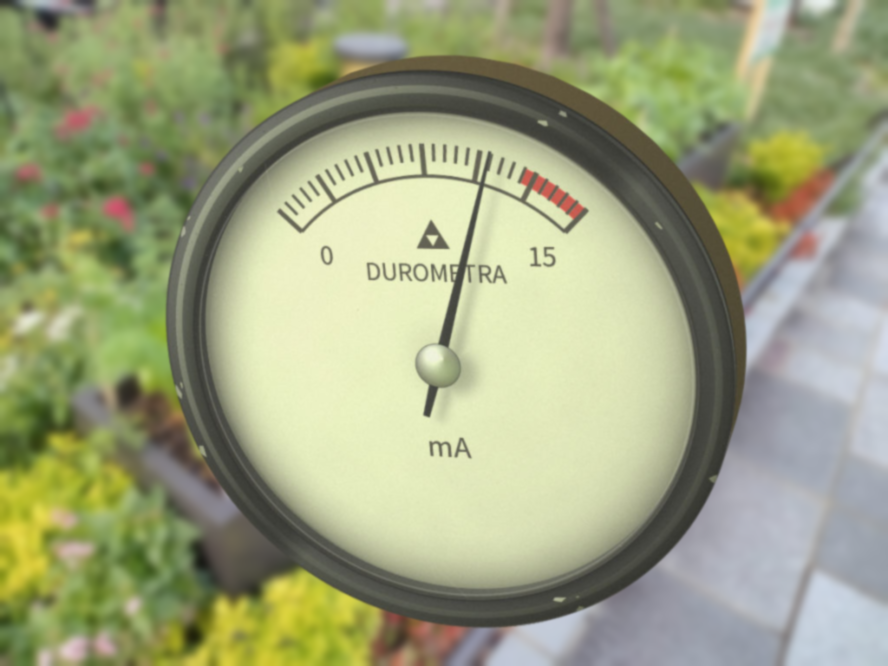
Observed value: 10.5 mA
